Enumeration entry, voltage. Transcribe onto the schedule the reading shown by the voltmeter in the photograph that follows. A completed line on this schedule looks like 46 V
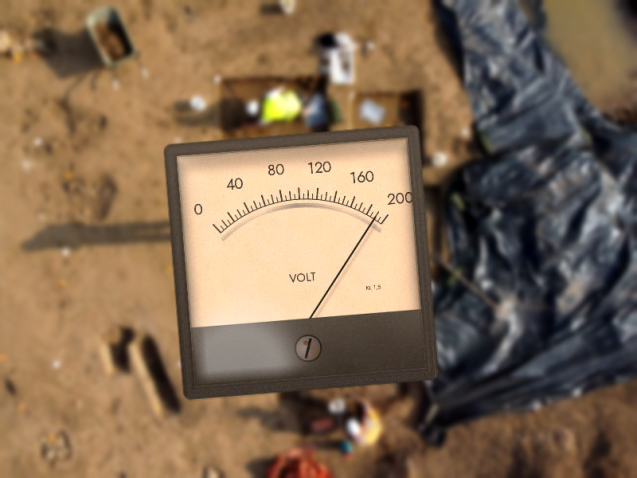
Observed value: 190 V
